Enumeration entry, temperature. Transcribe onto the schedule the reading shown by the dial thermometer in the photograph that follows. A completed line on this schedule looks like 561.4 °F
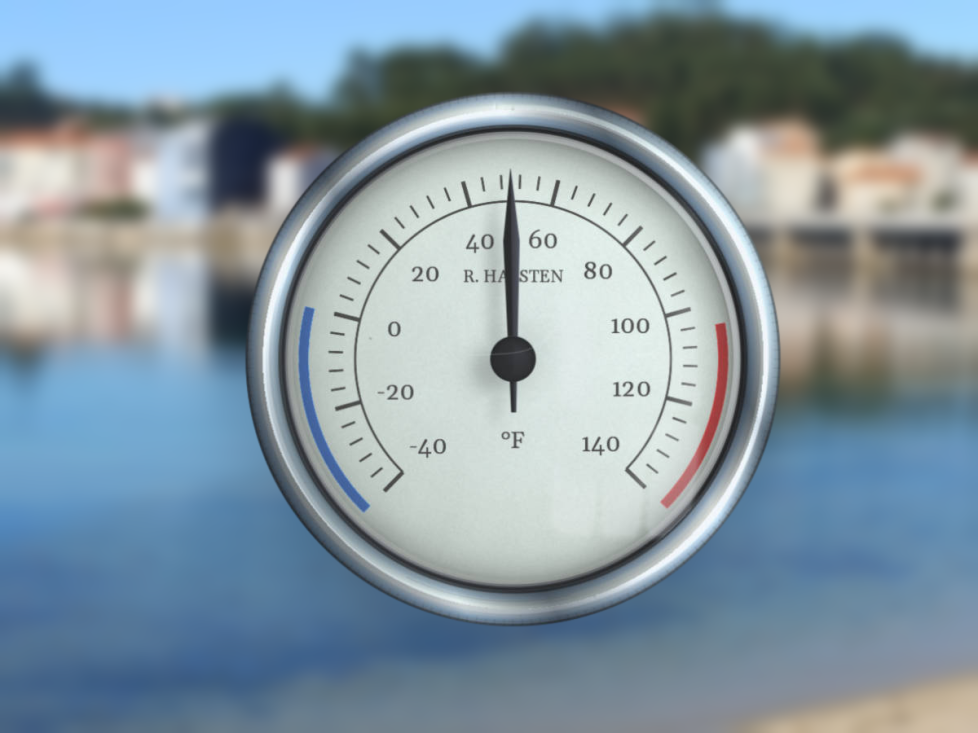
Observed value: 50 °F
